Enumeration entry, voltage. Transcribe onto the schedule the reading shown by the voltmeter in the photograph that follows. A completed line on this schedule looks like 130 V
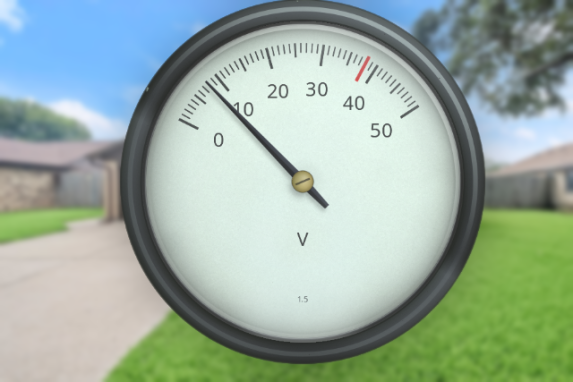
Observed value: 8 V
